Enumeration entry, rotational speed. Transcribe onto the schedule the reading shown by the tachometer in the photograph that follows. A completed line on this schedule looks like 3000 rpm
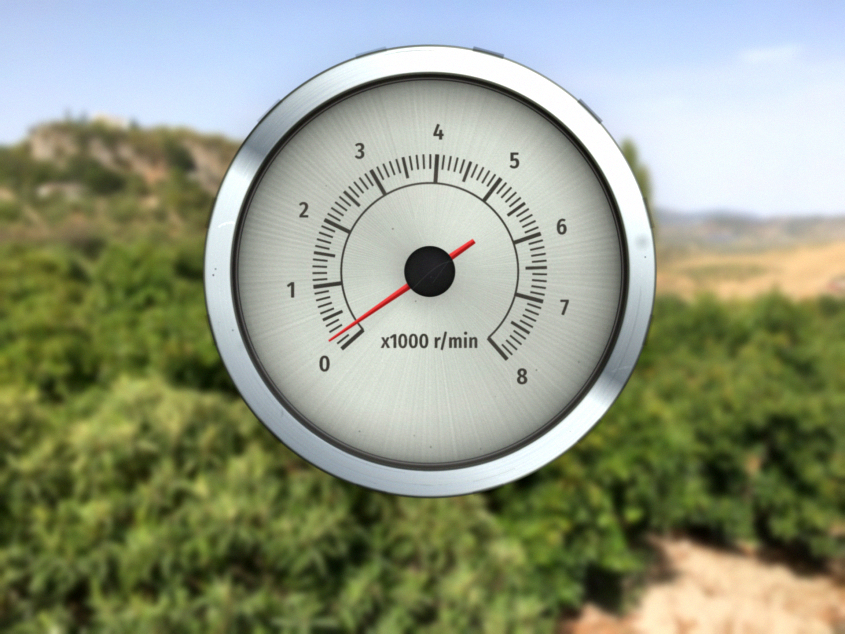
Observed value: 200 rpm
